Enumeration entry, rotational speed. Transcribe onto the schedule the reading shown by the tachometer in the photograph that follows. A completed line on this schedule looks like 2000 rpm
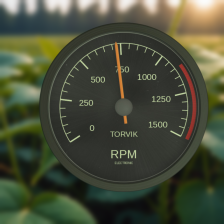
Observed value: 725 rpm
